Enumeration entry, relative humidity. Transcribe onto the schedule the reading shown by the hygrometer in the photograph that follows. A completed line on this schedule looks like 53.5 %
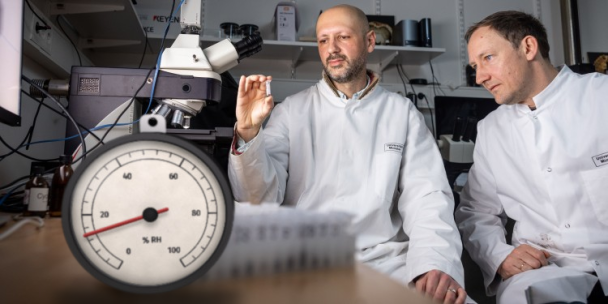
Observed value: 14 %
